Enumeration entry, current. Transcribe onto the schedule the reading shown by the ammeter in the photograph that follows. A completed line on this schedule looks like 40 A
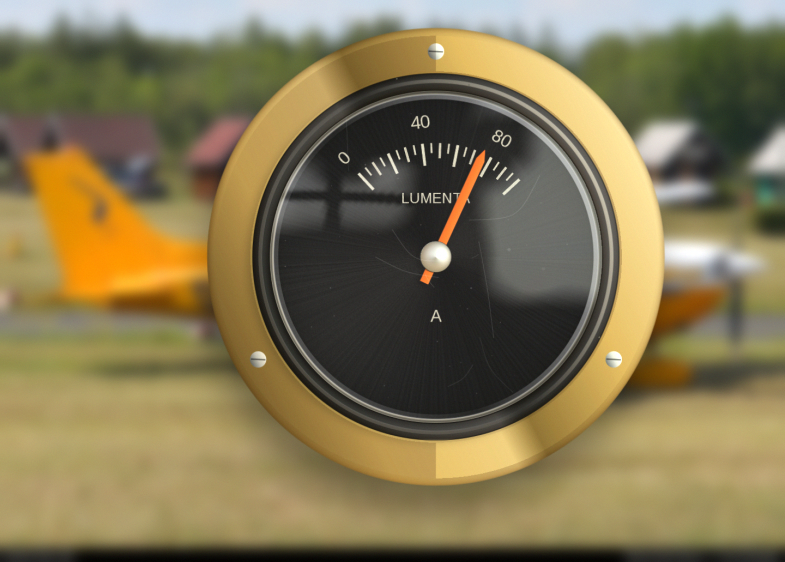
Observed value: 75 A
